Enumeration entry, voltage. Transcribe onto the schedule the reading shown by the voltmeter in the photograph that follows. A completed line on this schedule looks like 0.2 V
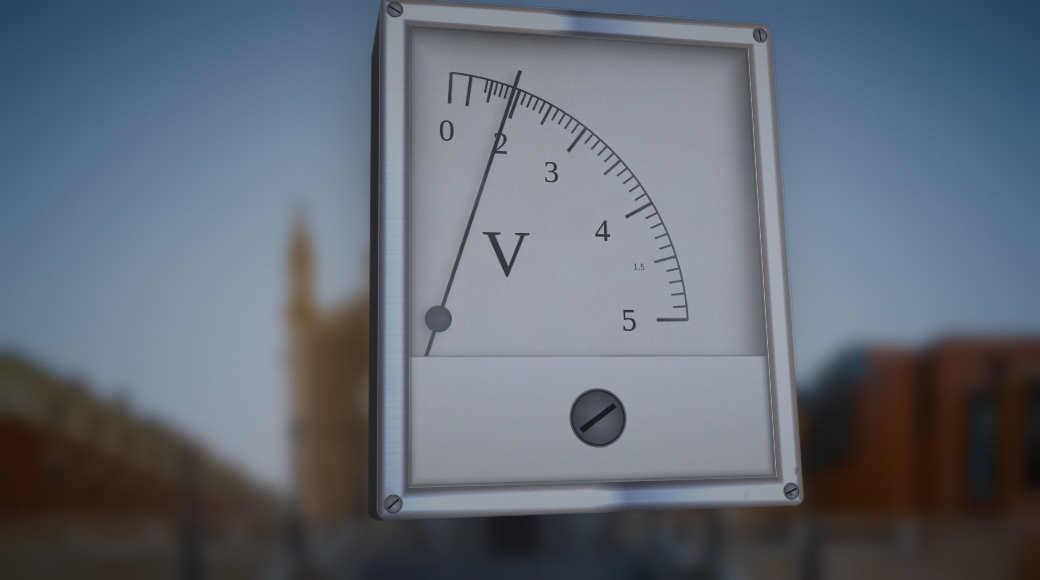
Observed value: 1.9 V
